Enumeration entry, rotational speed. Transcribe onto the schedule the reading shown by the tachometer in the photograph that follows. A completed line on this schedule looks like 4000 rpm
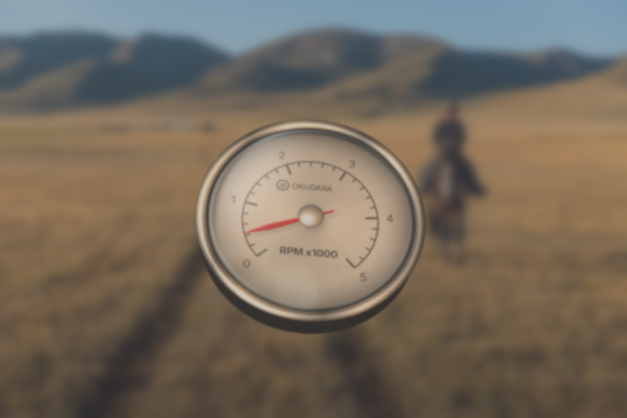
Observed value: 400 rpm
